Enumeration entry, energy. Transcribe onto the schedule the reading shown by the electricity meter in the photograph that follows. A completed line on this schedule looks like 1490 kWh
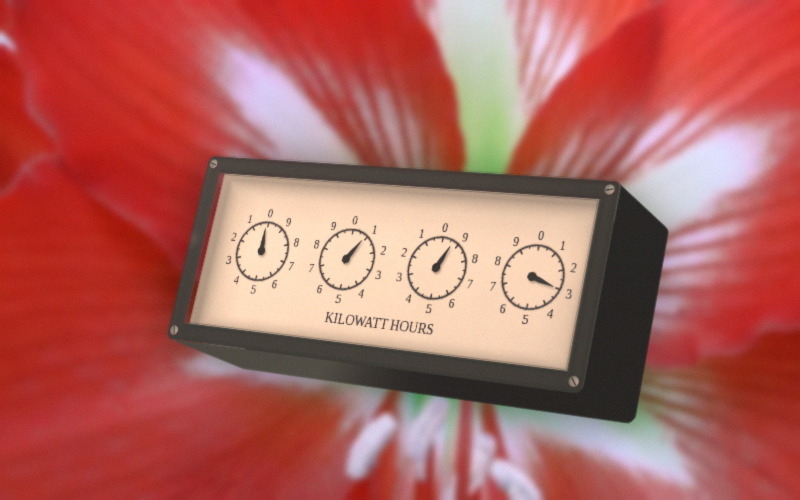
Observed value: 93 kWh
